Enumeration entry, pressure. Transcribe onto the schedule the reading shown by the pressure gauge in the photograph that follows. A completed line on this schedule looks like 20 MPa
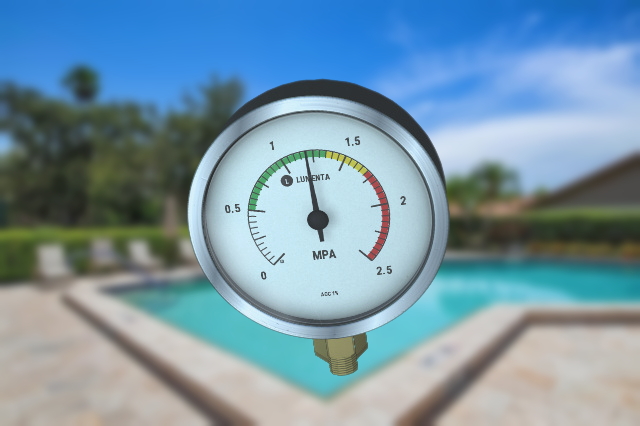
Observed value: 1.2 MPa
